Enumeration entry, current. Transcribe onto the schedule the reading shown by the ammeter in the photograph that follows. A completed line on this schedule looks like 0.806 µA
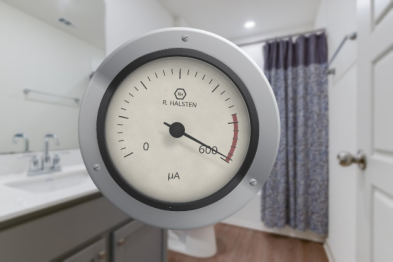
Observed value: 590 µA
